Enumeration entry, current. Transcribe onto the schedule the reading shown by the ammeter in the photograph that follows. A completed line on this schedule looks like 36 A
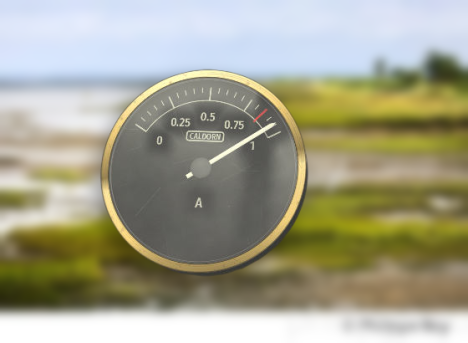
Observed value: 0.95 A
